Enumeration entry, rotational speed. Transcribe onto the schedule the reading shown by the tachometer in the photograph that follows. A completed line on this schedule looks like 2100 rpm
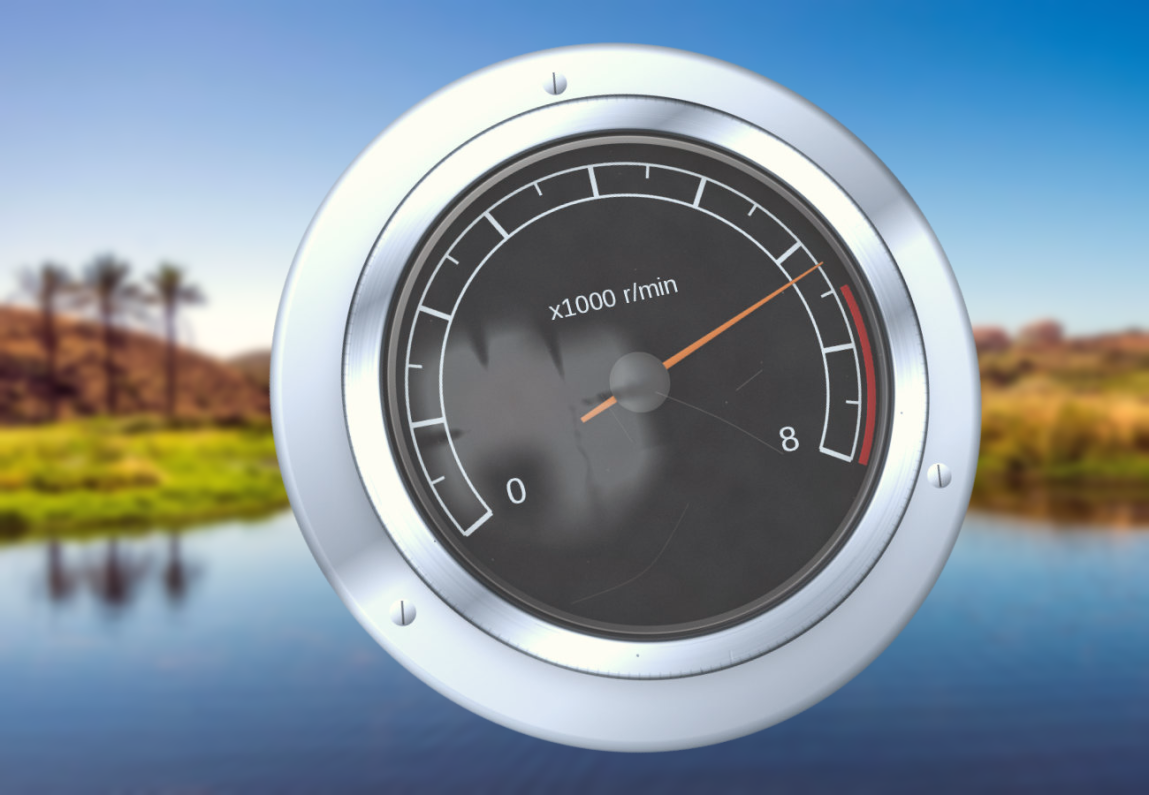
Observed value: 6250 rpm
